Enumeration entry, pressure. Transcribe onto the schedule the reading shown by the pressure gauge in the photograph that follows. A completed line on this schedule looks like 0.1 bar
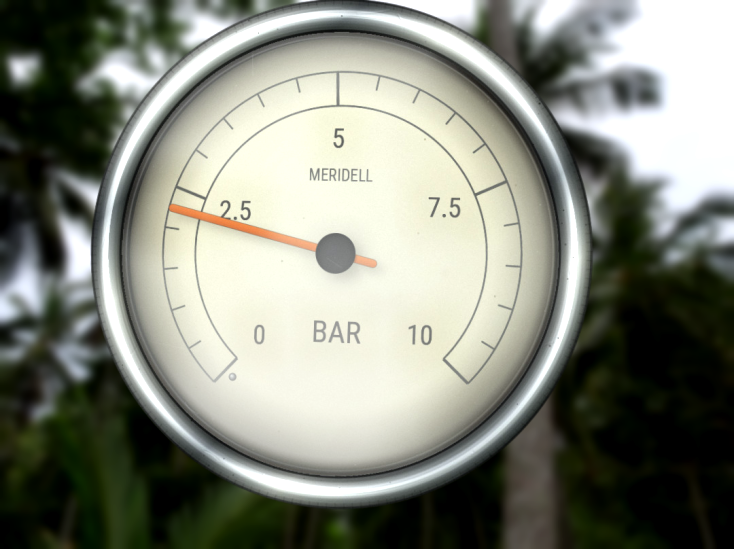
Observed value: 2.25 bar
